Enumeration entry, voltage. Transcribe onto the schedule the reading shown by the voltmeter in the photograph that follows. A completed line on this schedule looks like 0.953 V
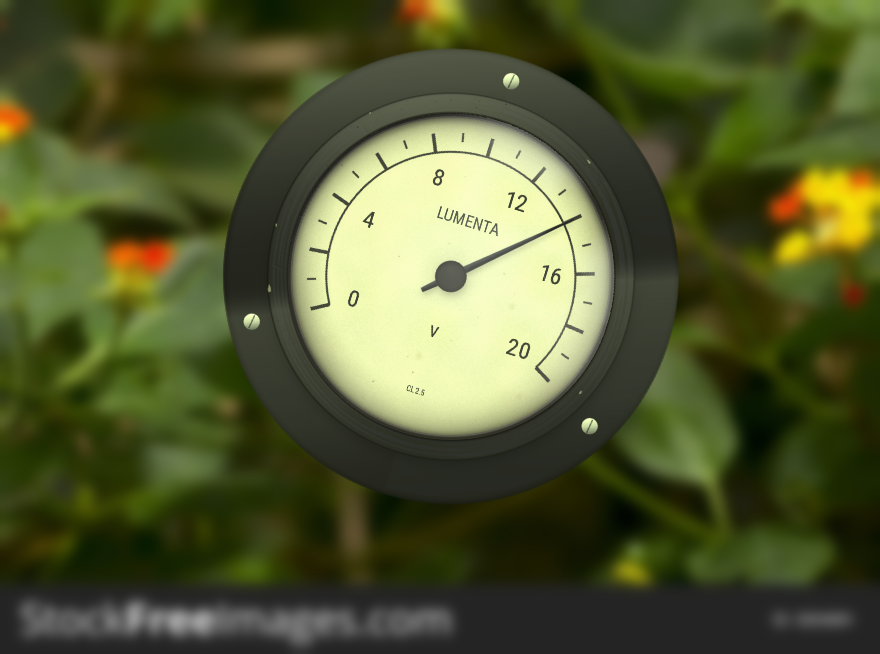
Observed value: 14 V
